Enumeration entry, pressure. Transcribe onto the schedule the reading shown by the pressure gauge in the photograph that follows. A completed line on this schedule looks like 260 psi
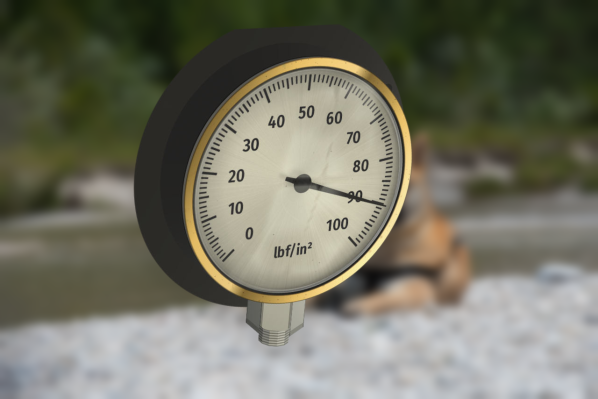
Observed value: 90 psi
